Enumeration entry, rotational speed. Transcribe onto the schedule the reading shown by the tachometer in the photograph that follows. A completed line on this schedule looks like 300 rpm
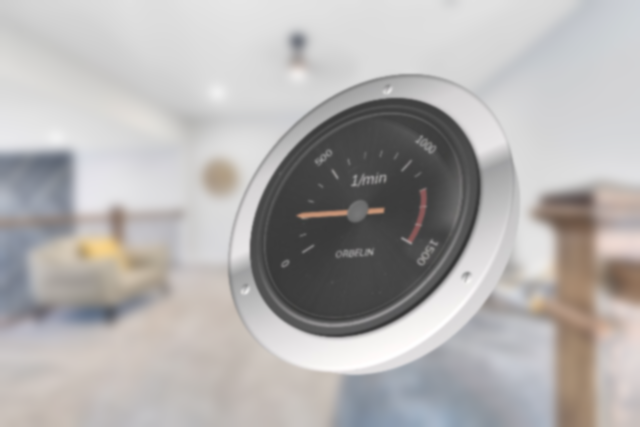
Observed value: 200 rpm
